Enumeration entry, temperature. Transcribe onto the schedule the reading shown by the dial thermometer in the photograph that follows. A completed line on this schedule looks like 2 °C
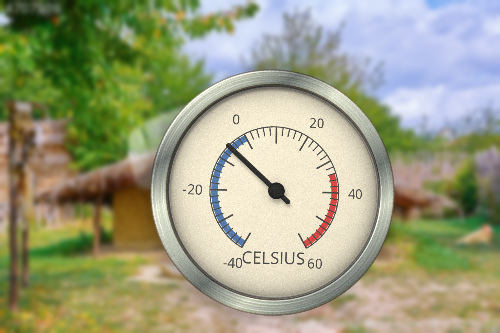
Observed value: -6 °C
